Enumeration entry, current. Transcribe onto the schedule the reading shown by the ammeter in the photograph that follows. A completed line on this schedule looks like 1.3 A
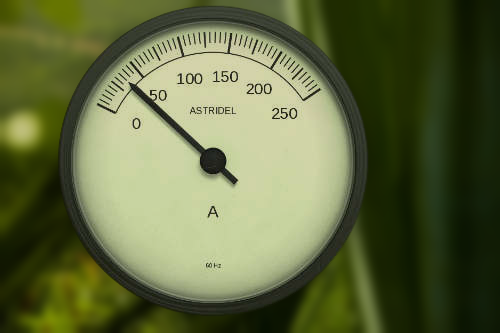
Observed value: 35 A
